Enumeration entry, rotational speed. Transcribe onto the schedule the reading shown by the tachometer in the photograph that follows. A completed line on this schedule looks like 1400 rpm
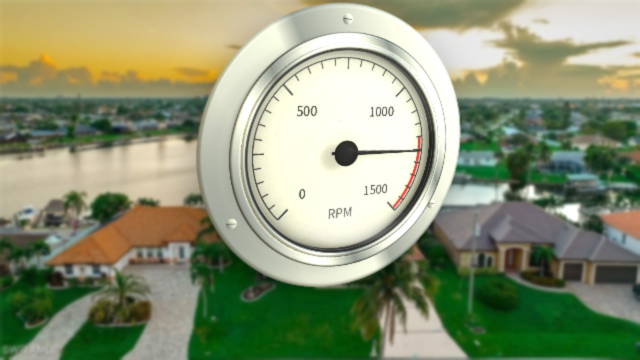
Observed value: 1250 rpm
